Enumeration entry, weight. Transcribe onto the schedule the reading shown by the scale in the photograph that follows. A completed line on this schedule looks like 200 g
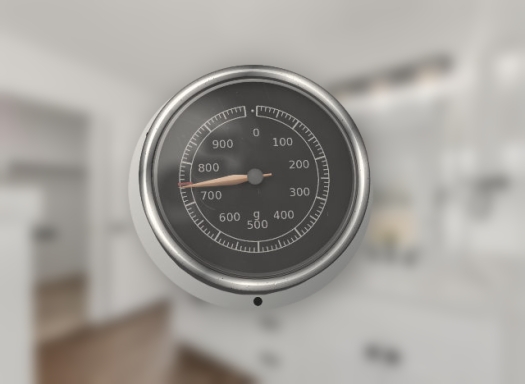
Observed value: 740 g
